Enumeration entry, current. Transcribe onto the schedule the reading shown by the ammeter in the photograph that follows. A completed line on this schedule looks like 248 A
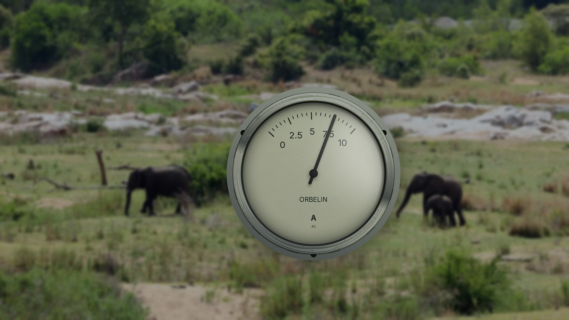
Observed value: 7.5 A
